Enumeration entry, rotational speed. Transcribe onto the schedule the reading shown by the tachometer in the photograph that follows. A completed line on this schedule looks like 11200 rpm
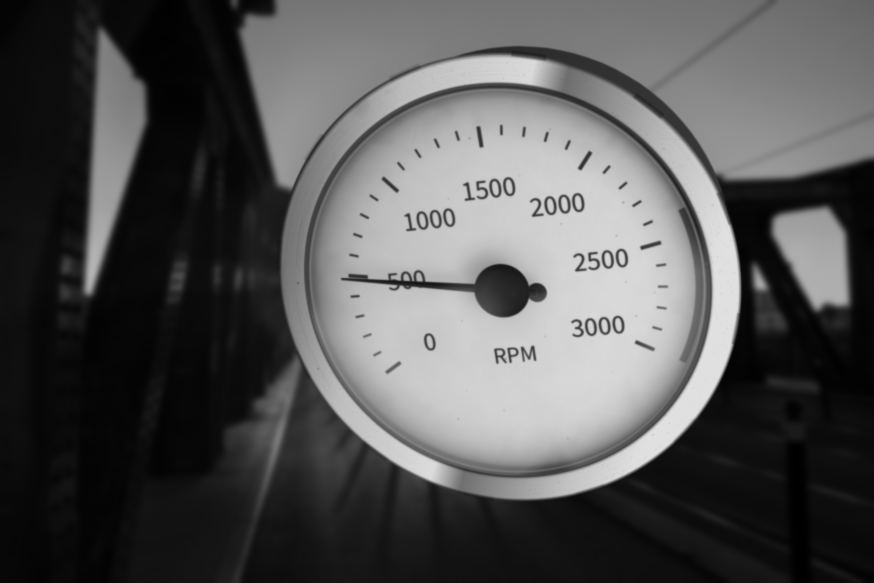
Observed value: 500 rpm
